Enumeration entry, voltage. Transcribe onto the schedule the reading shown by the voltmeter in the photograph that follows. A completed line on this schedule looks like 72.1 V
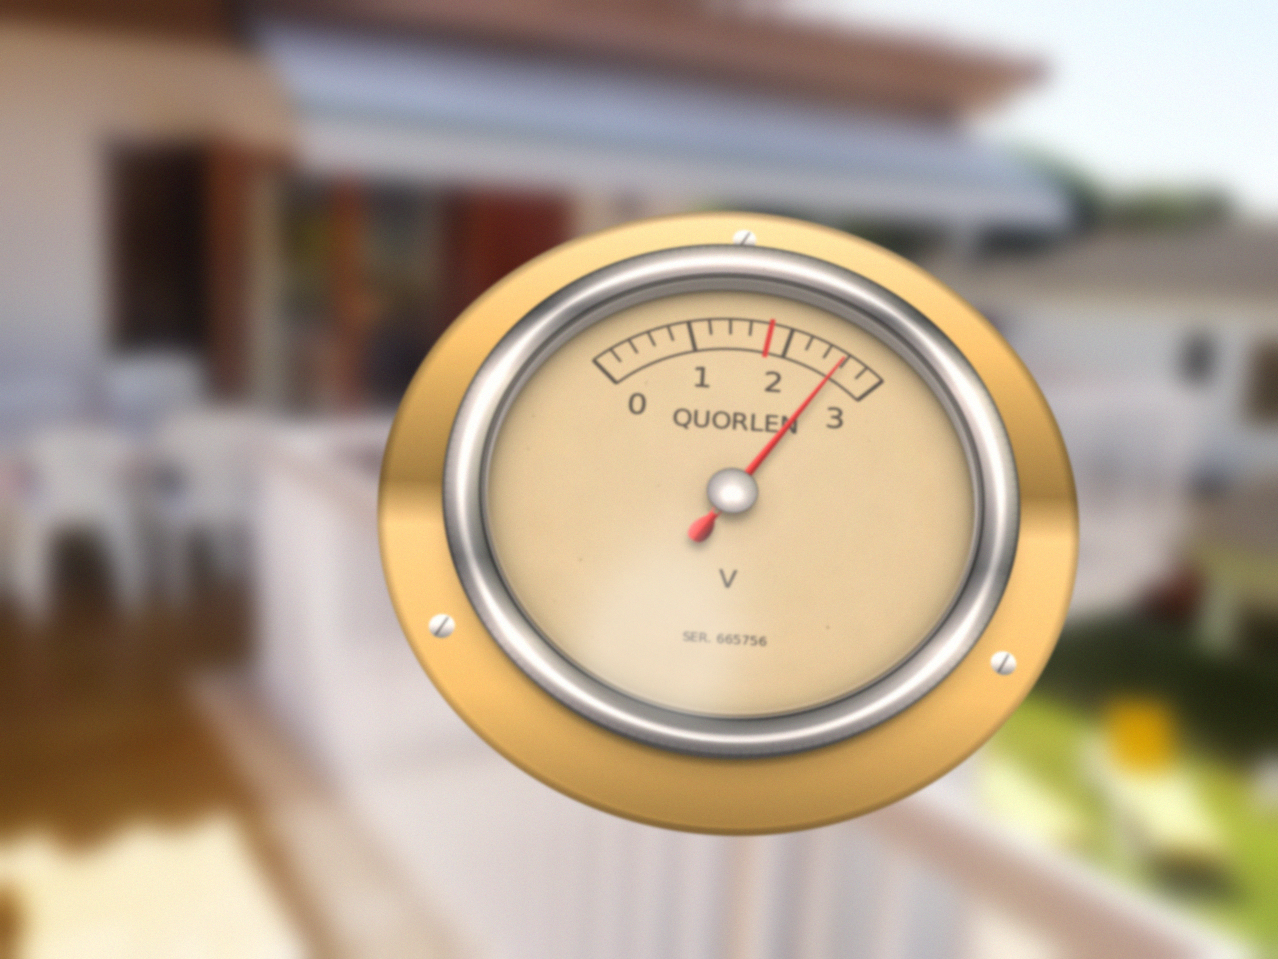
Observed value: 2.6 V
